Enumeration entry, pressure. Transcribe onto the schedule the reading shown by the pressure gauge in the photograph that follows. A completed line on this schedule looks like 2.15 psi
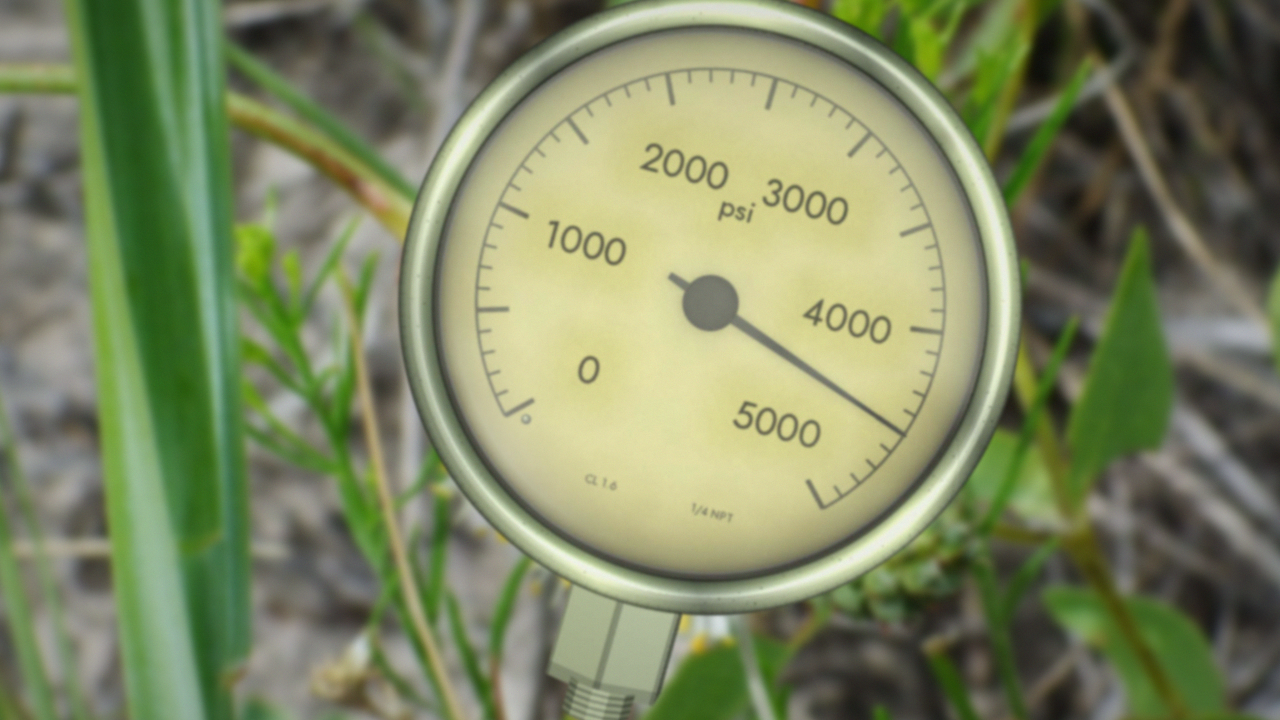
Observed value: 4500 psi
